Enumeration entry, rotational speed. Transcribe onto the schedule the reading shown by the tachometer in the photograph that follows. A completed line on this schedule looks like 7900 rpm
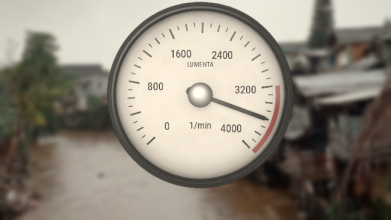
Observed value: 3600 rpm
